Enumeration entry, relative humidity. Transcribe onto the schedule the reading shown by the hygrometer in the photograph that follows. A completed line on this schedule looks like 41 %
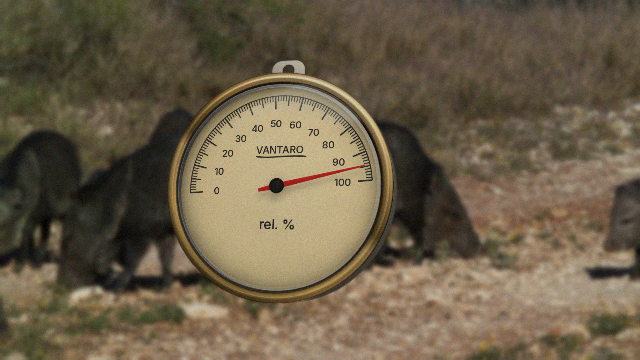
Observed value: 95 %
